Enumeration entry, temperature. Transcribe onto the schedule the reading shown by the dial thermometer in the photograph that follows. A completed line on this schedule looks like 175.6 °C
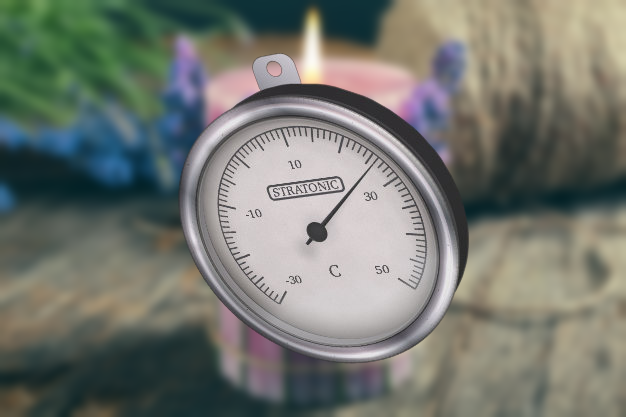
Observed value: 26 °C
